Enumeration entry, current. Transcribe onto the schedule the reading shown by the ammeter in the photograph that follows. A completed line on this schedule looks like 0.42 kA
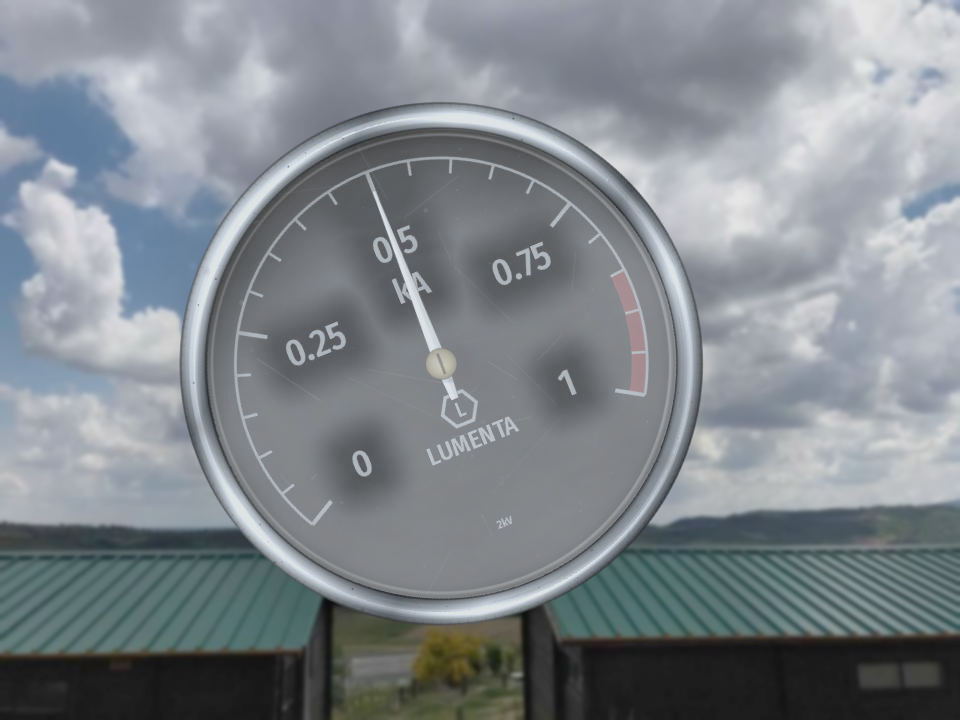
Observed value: 0.5 kA
